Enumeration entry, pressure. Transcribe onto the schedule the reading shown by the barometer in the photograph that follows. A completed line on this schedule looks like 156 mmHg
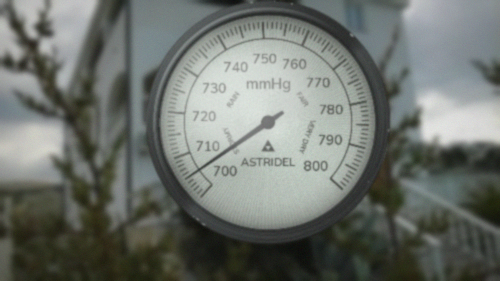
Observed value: 705 mmHg
